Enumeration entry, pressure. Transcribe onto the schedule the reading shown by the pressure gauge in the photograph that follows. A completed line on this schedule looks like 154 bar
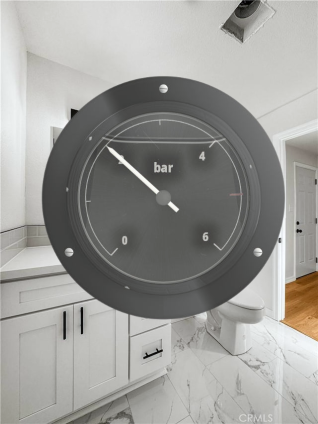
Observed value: 2 bar
